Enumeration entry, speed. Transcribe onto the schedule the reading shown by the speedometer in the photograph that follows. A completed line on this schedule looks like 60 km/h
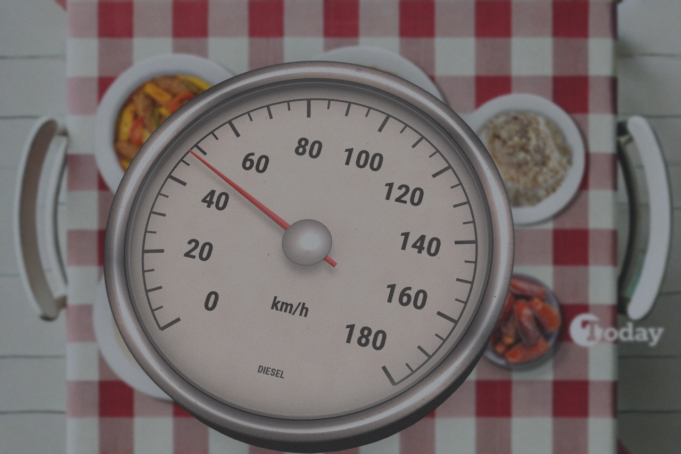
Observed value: 47.5 km/h
